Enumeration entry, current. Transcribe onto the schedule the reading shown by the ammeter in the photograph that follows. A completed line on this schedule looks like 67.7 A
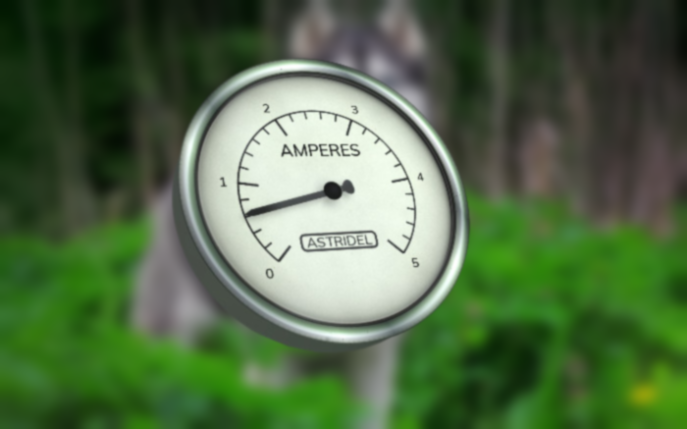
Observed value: 0.6 A
